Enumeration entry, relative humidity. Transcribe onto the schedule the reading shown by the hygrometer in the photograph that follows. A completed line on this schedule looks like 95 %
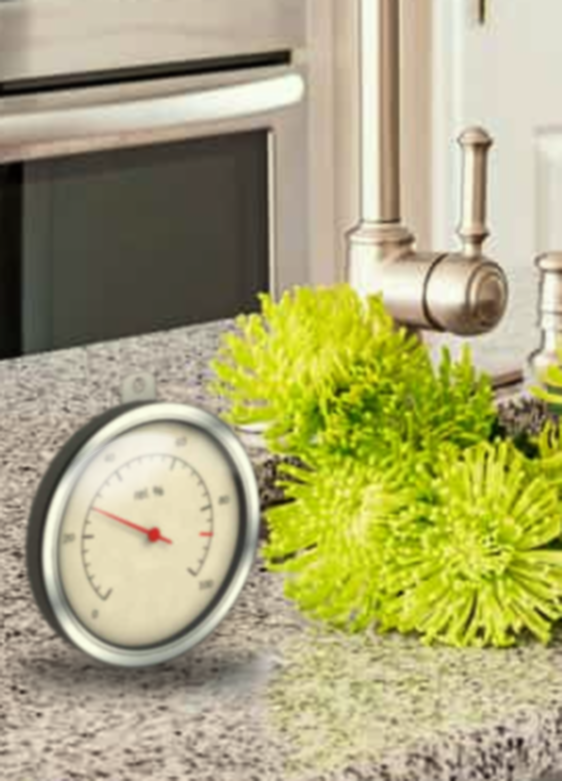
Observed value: 28 %
